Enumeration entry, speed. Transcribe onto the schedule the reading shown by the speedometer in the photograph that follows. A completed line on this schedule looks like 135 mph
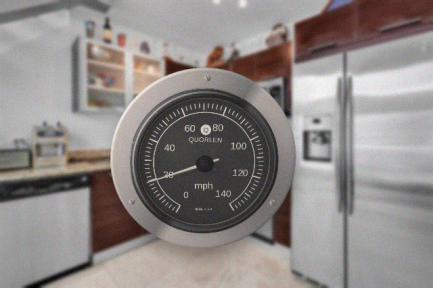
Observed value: 20 mph
